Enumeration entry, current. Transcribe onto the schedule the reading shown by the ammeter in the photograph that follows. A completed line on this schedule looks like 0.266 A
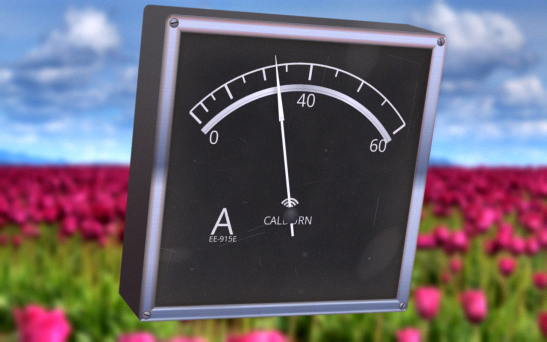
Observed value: 32.5 A
